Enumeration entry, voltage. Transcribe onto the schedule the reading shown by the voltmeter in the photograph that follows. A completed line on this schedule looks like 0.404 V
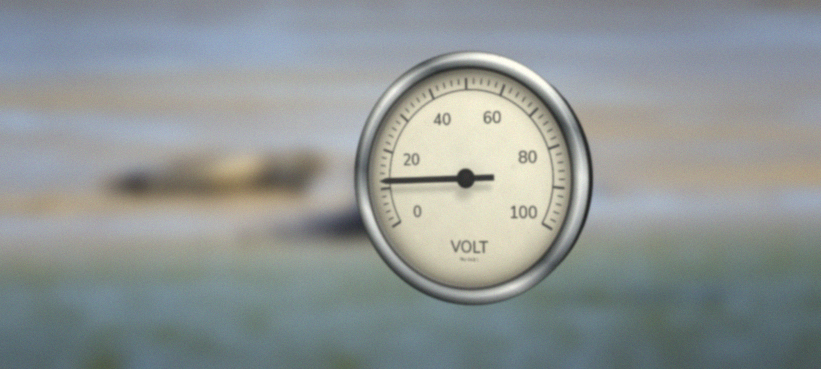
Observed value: 12 V
